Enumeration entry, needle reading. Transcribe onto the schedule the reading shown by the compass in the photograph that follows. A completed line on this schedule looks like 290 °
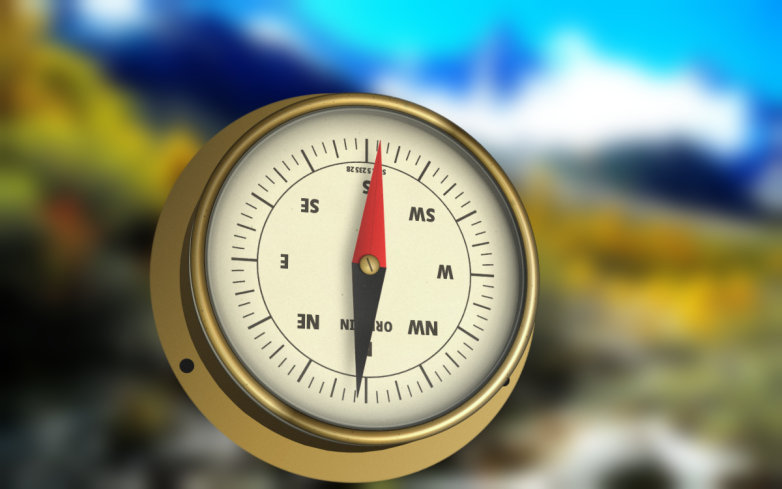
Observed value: 185 °
